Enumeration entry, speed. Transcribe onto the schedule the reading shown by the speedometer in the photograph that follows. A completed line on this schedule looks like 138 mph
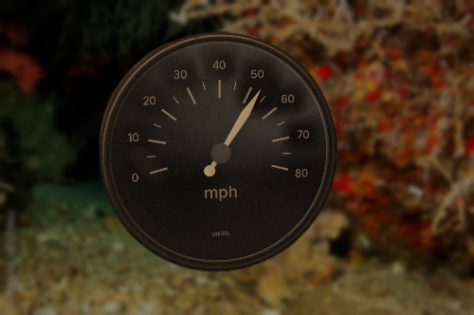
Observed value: 52.5 mph
